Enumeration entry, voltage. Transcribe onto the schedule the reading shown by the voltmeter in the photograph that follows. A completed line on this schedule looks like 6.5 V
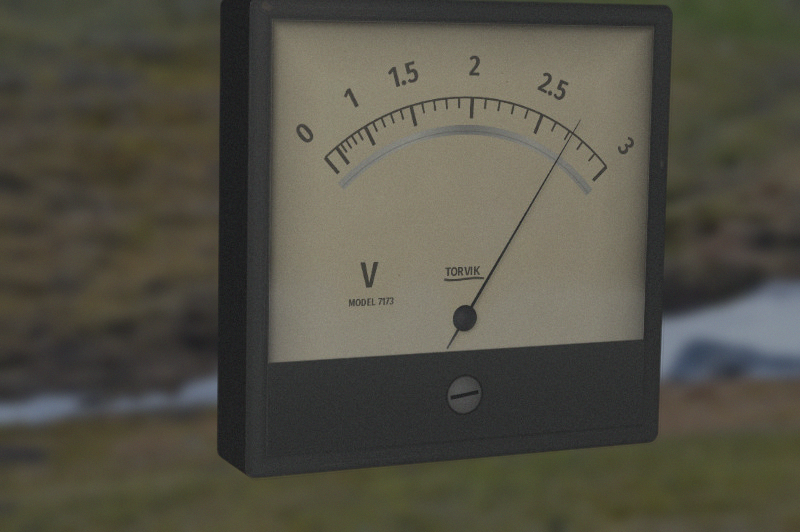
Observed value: 2.7 V
